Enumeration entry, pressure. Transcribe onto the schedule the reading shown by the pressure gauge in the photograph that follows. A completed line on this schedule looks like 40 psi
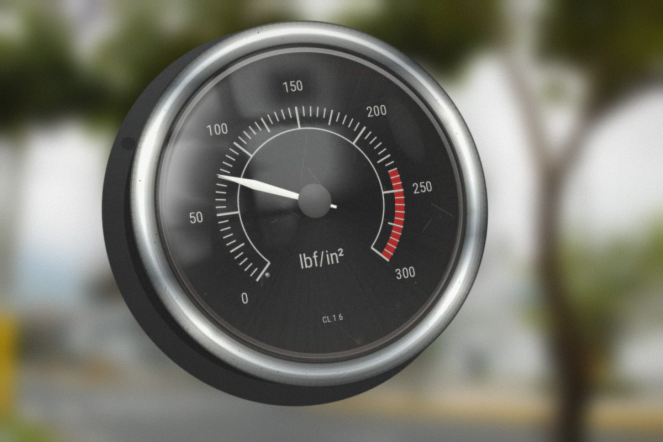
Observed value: 75 psi
